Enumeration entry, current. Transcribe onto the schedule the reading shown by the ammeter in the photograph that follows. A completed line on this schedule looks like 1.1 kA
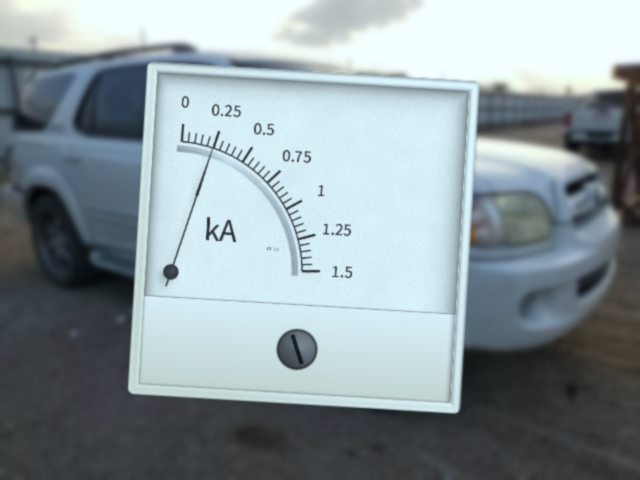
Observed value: 0.25 kA
